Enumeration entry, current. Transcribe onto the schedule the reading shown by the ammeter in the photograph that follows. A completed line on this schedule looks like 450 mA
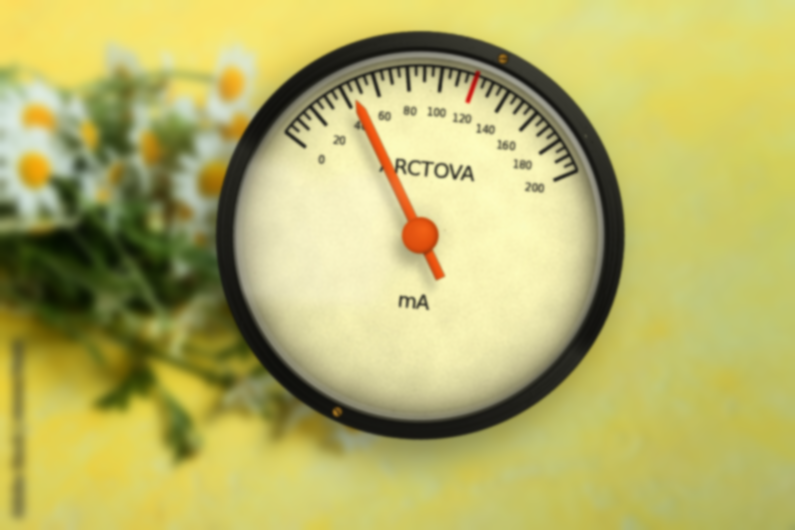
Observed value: 45 mA
